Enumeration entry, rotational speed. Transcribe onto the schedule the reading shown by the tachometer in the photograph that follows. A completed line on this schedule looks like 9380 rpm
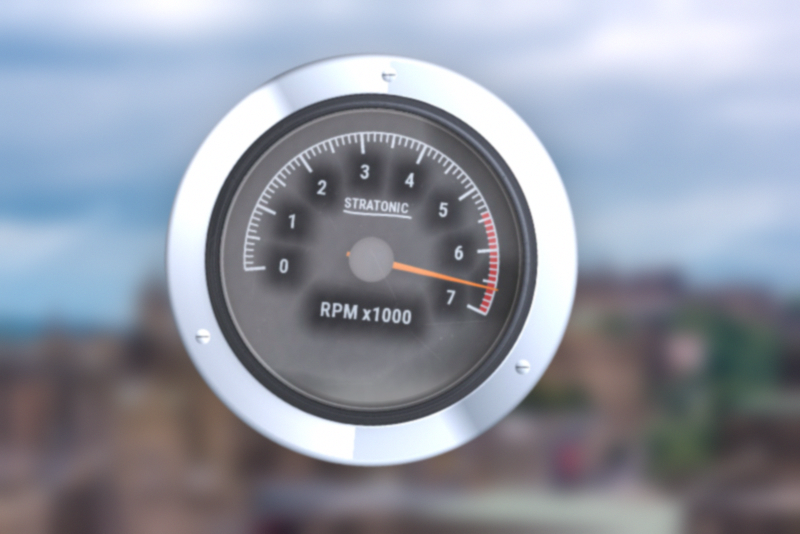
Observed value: 6600 rpm
